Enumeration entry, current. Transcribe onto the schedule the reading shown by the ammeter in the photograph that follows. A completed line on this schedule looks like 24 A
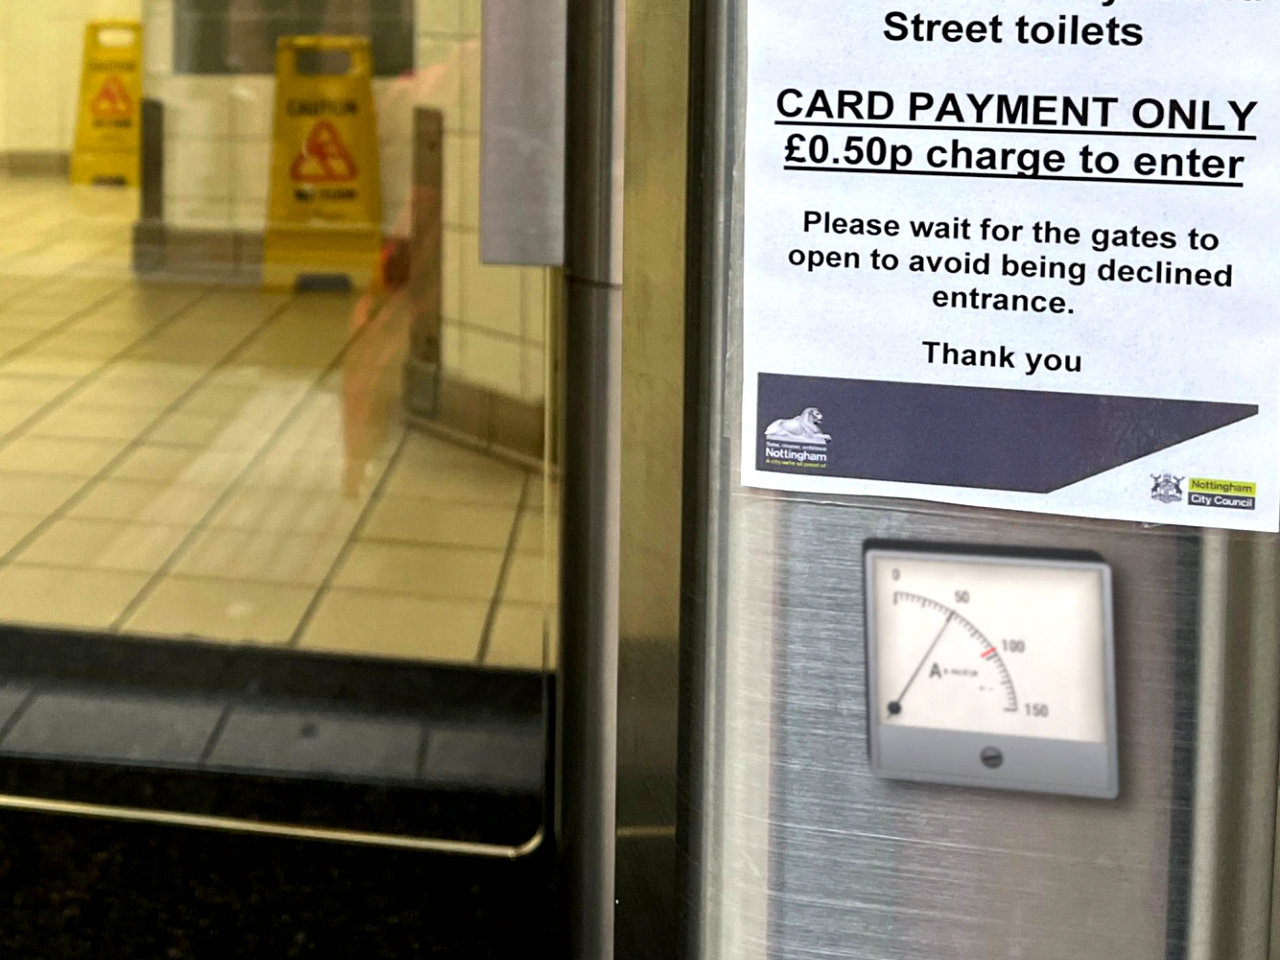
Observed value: 50 A
